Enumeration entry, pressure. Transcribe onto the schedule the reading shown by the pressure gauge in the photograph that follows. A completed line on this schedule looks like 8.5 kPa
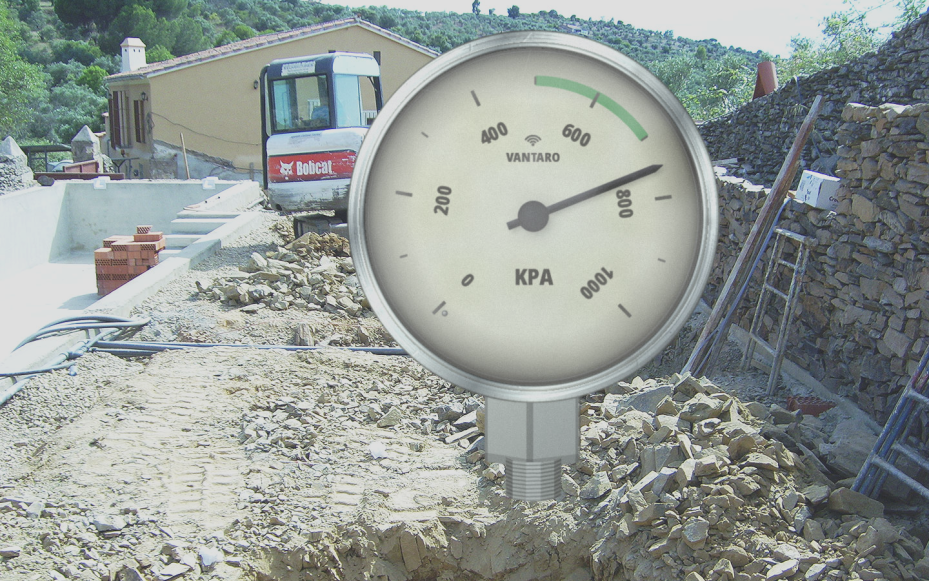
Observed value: 750 kPa
